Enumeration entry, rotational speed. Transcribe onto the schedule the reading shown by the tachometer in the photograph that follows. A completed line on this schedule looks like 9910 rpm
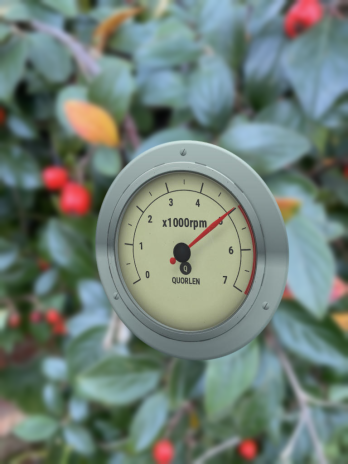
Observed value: 5000 rpm
